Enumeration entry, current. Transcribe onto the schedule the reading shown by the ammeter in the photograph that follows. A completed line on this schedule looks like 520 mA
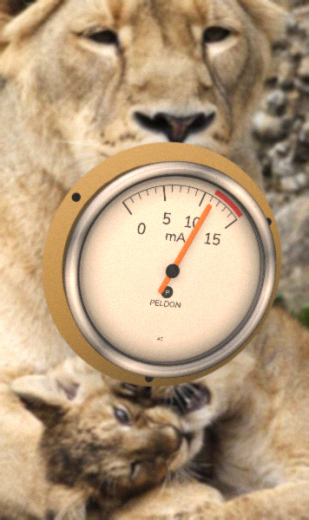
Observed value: 11 mA
